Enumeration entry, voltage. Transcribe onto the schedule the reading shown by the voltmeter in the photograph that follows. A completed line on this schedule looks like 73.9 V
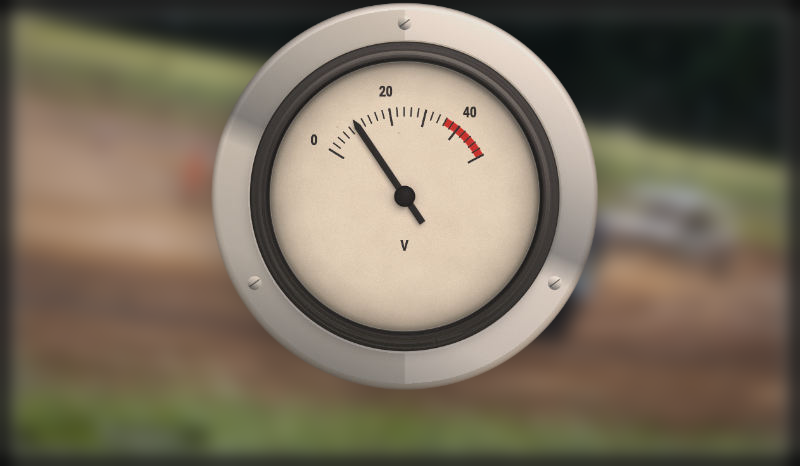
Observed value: 10 V
